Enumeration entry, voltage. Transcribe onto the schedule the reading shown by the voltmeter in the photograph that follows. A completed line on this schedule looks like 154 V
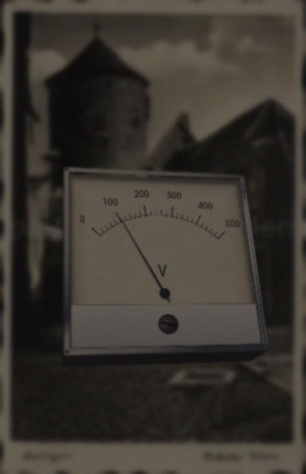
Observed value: 100 V
